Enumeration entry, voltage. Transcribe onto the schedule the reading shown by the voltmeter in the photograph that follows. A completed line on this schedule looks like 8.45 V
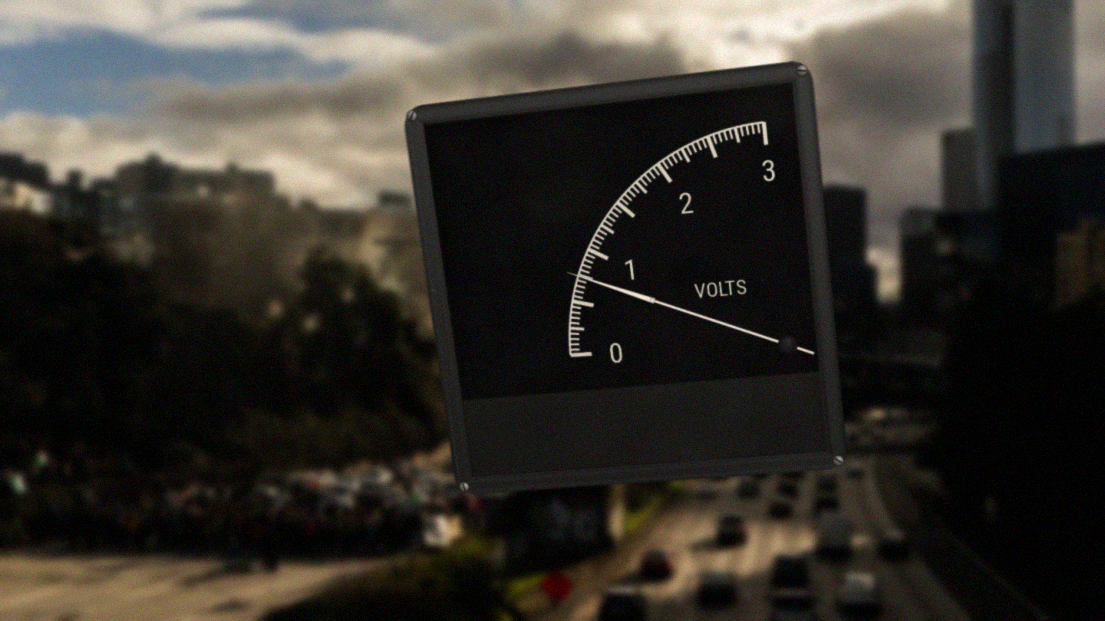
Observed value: 0.75 V
